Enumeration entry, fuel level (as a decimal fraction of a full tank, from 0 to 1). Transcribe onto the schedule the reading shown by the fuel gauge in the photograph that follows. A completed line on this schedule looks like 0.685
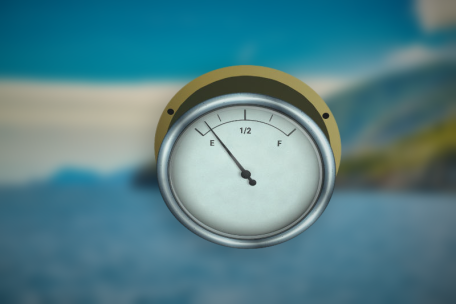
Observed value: 0.125
